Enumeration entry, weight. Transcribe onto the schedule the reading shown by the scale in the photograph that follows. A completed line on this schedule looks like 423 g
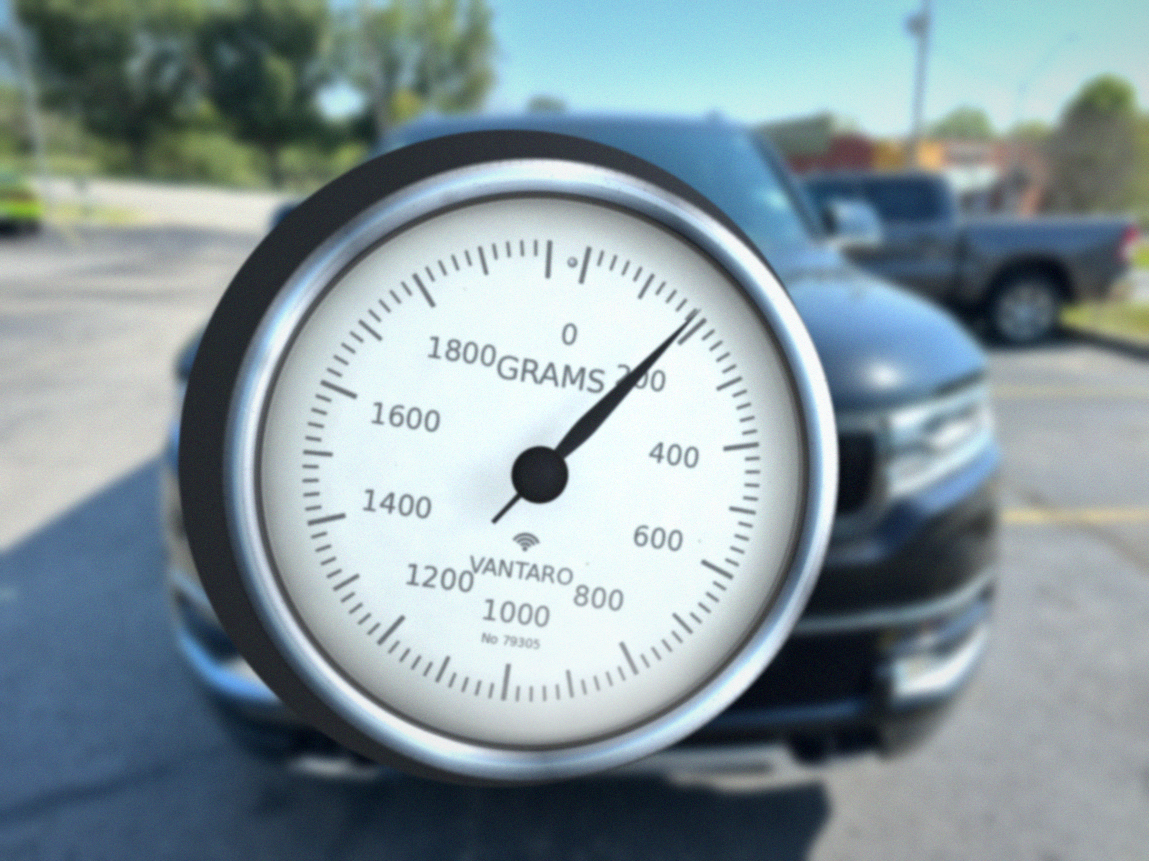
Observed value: 180 g
